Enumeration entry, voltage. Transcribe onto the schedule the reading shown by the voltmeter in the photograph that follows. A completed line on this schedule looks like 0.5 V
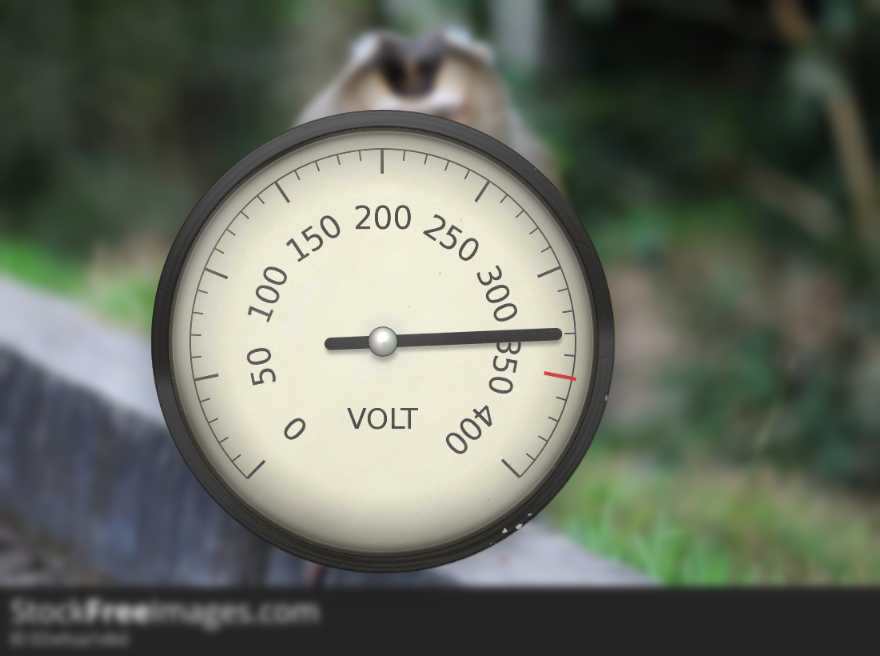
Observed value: 330 V
